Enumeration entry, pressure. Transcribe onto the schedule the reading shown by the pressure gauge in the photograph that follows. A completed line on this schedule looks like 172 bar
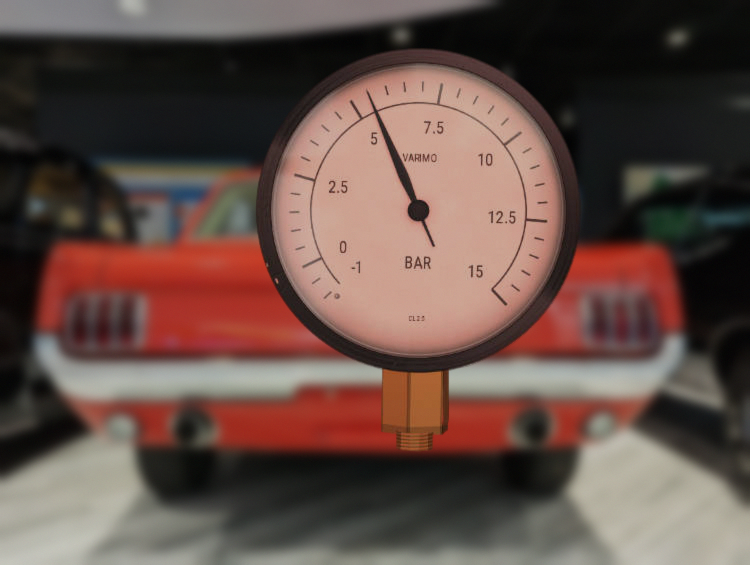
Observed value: 5.5 bar
